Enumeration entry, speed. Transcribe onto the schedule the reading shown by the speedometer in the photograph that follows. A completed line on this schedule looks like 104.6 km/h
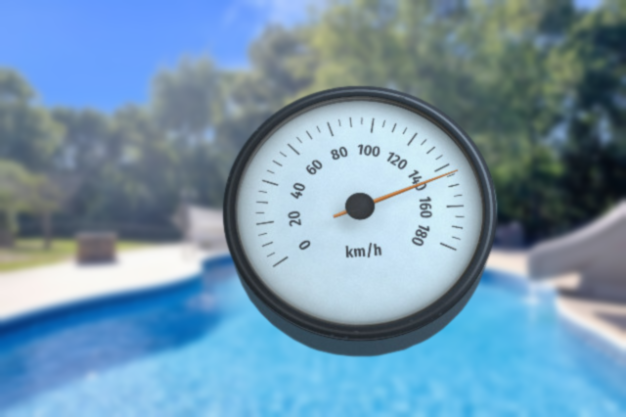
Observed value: 145 km/h
